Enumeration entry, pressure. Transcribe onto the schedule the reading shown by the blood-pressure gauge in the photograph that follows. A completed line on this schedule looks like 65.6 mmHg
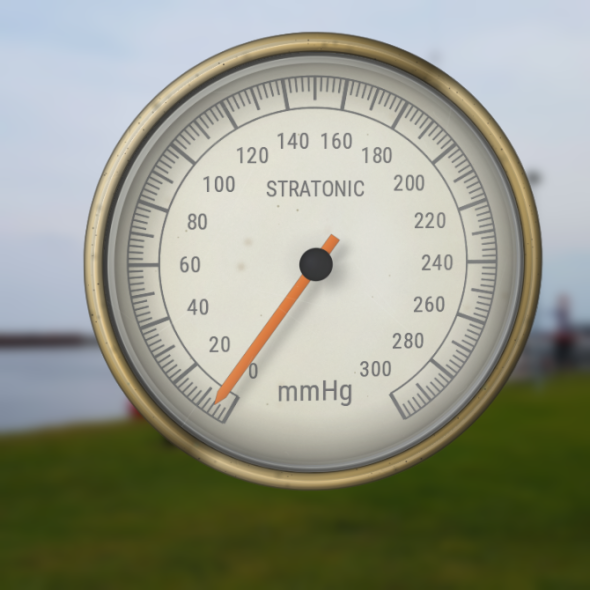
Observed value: 6 mmHg
